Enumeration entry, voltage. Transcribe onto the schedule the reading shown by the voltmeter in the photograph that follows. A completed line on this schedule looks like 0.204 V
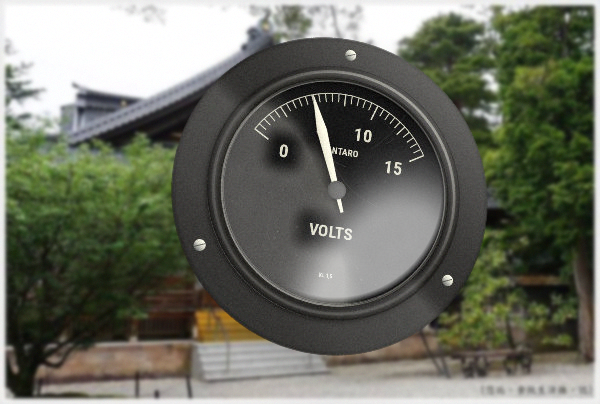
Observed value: 5 V
